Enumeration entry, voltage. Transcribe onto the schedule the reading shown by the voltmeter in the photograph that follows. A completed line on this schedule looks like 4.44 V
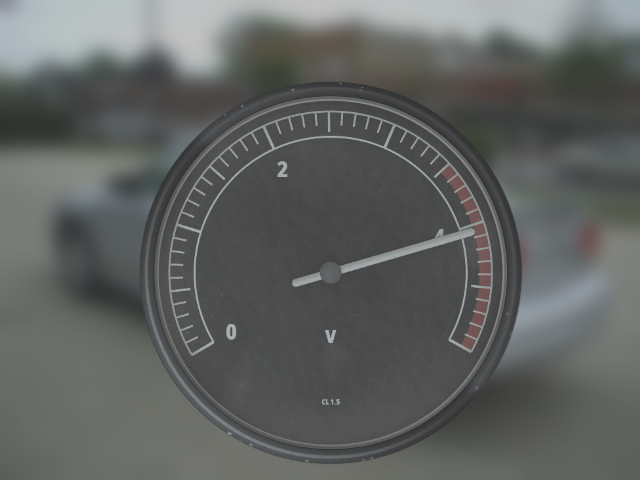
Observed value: 4.05 V
